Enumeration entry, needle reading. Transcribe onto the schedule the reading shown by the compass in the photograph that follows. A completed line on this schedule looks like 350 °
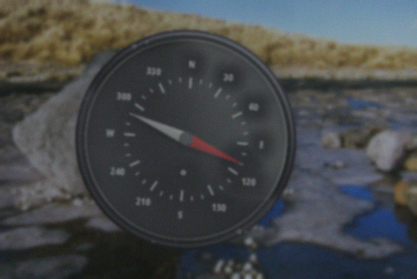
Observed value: 110 °
